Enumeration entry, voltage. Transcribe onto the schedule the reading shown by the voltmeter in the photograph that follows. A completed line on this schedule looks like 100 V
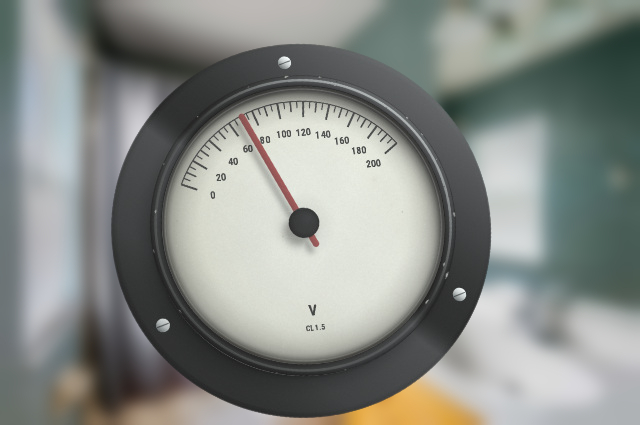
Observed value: 70 V
